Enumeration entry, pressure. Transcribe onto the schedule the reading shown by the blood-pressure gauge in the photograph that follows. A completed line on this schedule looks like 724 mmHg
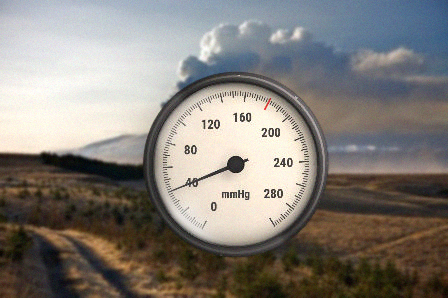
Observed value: 40 mmHg
